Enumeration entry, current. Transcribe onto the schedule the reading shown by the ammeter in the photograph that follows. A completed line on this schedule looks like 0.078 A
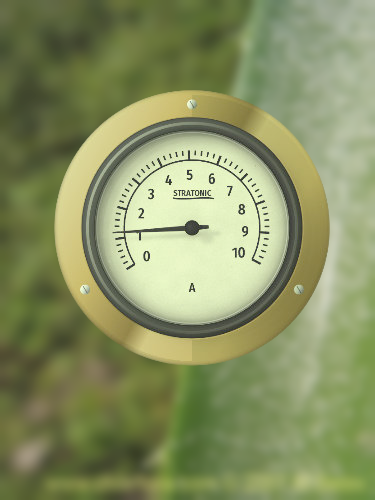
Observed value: 1.2 A
